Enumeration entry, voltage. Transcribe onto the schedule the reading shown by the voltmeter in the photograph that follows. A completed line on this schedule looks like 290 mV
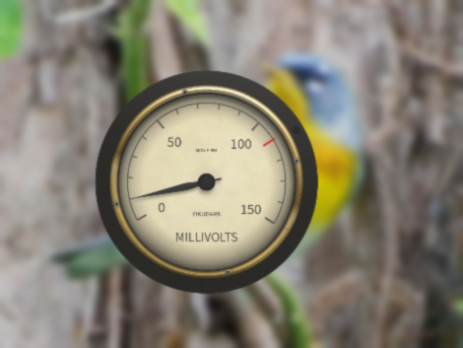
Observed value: 10 mV
